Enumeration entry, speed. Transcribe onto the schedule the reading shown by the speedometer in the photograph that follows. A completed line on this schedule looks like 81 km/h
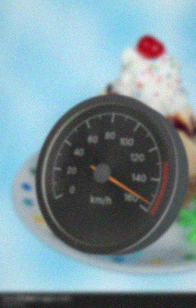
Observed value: 155 km/h
